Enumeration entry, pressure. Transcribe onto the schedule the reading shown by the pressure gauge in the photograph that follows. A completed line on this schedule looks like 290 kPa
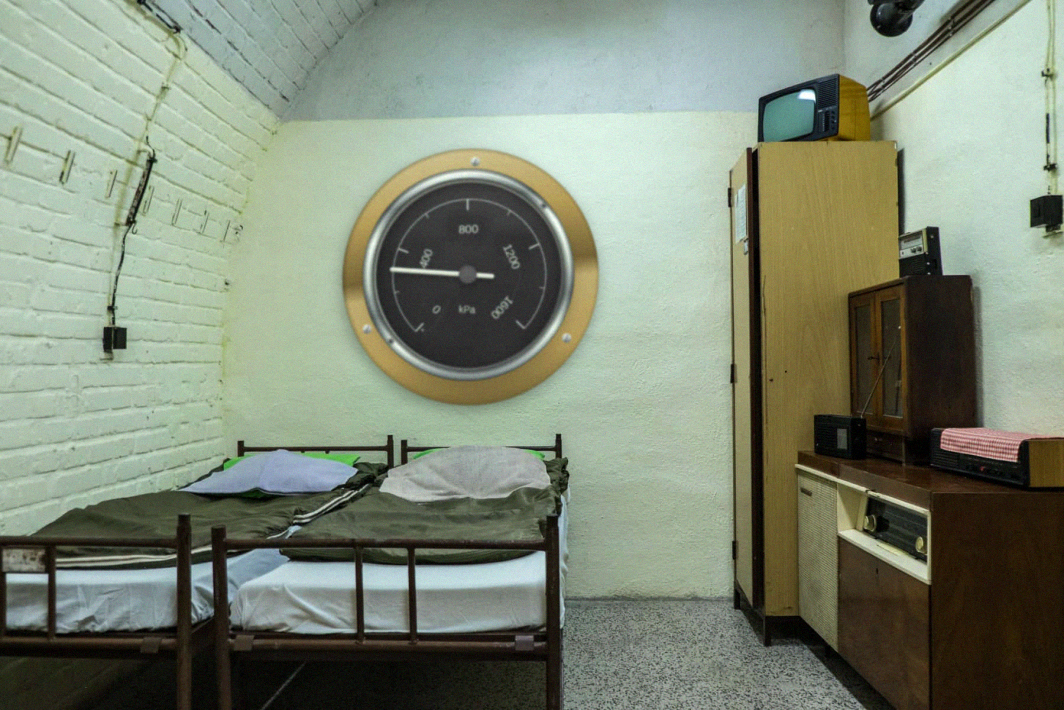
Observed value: 300 kPa
